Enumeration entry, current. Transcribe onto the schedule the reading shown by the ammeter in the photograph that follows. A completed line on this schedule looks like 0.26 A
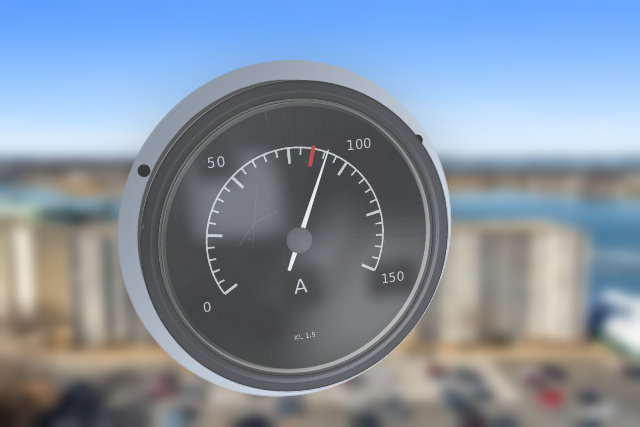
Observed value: 90 A
